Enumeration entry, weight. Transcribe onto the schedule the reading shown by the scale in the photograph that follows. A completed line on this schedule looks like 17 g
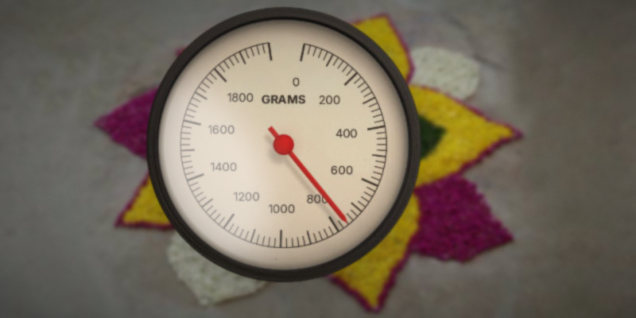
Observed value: 760 g
